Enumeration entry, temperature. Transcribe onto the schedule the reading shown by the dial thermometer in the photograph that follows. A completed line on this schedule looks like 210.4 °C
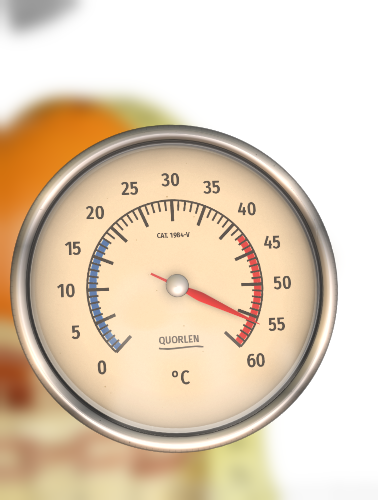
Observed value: 56 °C
